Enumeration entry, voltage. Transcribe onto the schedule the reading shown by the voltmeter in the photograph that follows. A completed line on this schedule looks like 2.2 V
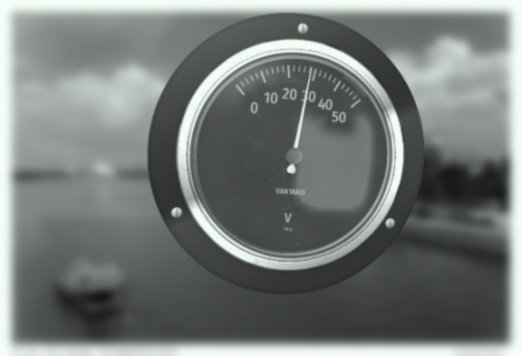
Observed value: 28 V
